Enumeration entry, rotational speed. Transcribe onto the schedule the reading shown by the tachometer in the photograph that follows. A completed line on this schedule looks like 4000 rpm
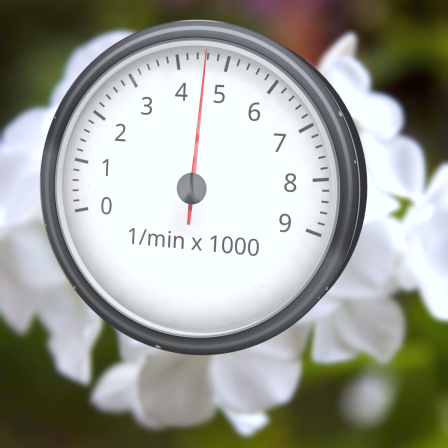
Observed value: 4600 rpm
